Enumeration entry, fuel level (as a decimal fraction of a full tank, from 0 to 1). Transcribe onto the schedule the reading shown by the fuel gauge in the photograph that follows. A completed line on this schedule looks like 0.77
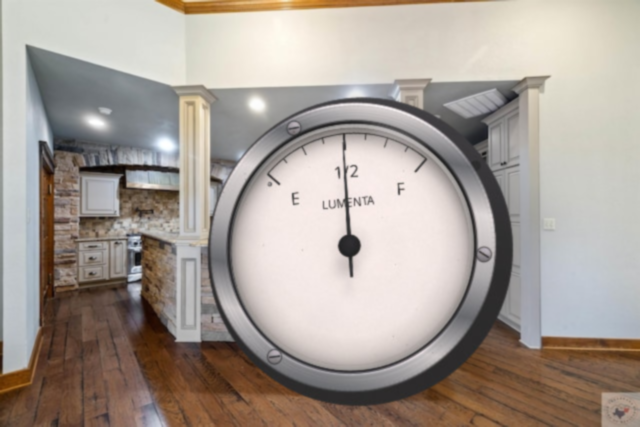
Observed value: 0.5
